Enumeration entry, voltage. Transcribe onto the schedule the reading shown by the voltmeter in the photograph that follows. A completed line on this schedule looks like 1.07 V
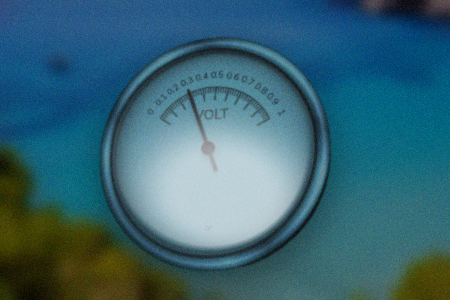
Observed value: 0.3 V
